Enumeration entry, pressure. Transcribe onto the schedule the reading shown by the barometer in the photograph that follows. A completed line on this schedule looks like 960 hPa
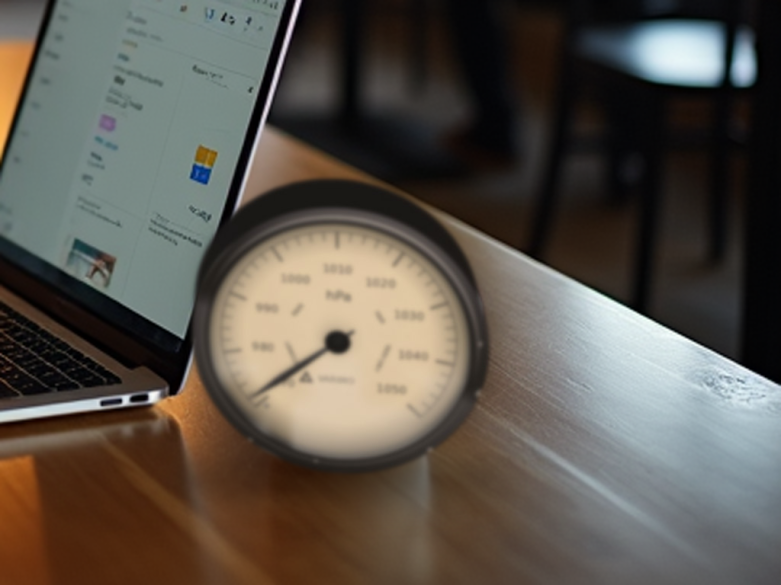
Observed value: 972 hPa
